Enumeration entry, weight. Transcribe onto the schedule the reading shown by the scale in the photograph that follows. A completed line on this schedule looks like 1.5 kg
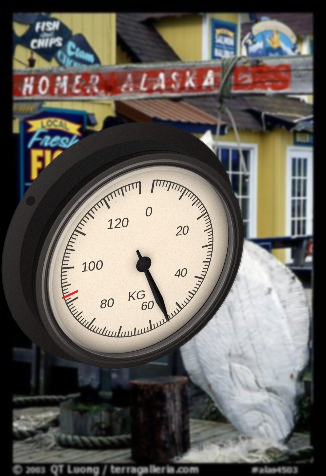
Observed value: 55 kg
